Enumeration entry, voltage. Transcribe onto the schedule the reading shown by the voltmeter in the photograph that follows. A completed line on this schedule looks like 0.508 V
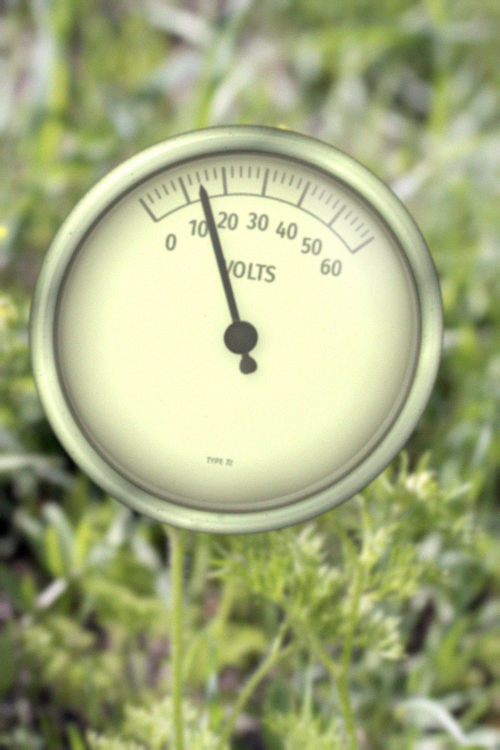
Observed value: 14 V
